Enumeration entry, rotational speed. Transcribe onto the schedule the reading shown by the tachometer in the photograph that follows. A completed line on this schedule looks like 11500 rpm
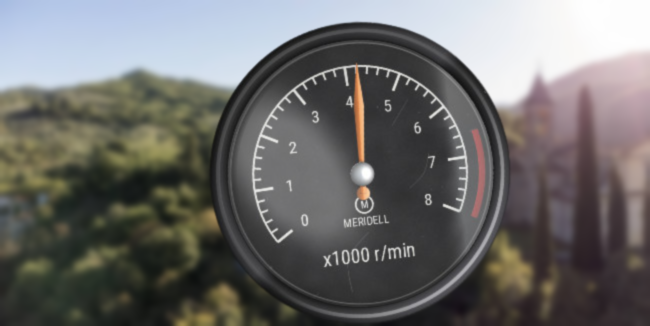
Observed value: 4200 rpm
